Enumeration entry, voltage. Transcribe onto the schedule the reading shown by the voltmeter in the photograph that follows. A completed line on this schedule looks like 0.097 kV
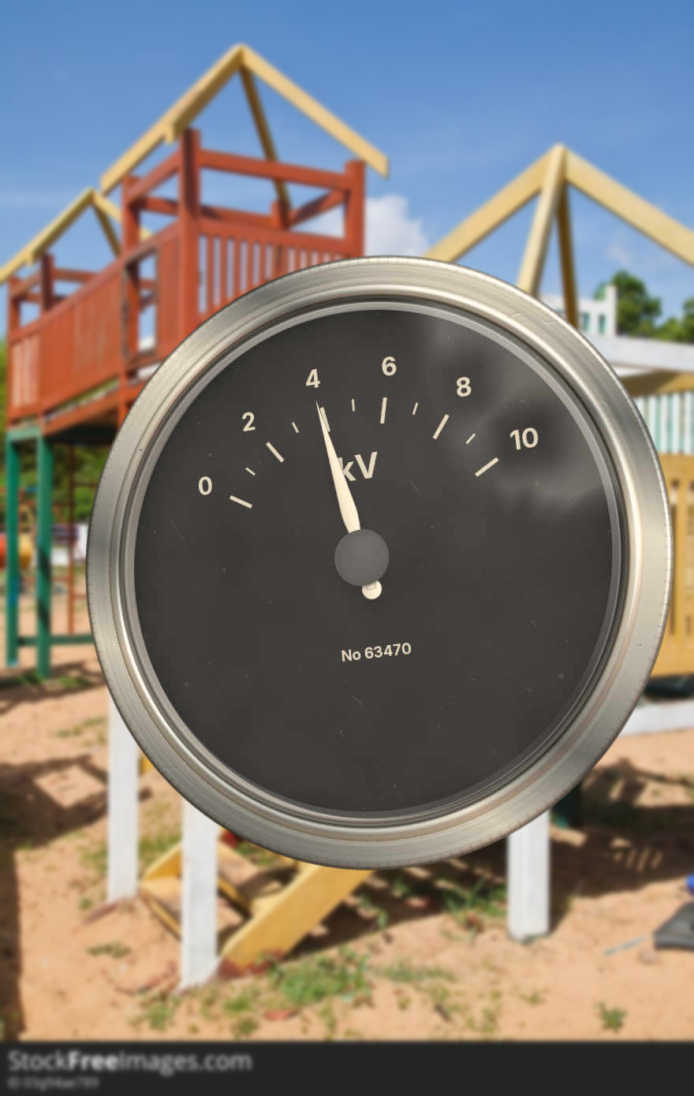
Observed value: 4 kV
